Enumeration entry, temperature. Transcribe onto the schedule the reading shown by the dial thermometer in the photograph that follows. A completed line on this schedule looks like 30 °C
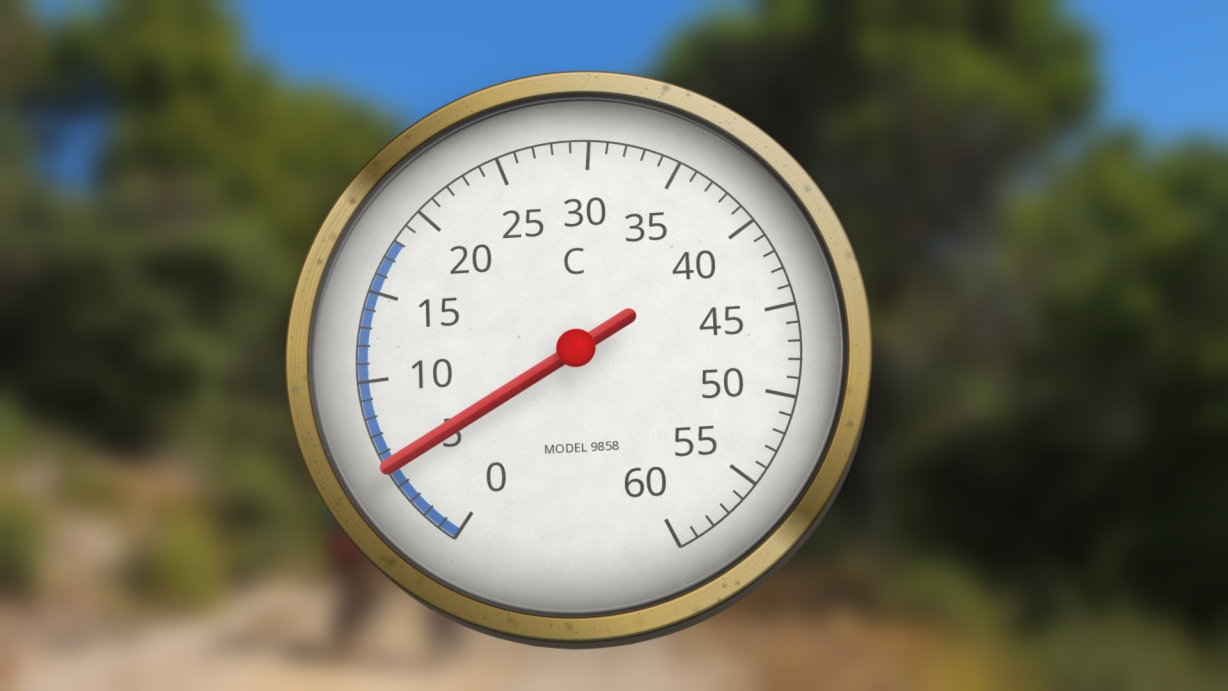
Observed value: 5 °C
